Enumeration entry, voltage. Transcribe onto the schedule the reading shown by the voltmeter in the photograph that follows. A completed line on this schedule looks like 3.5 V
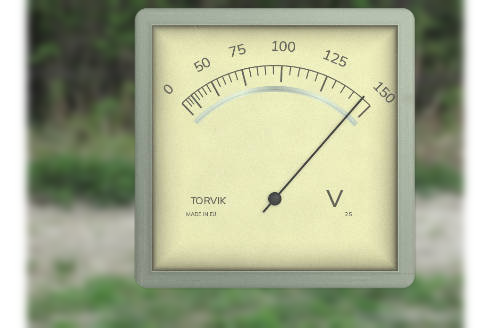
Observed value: 145 V
